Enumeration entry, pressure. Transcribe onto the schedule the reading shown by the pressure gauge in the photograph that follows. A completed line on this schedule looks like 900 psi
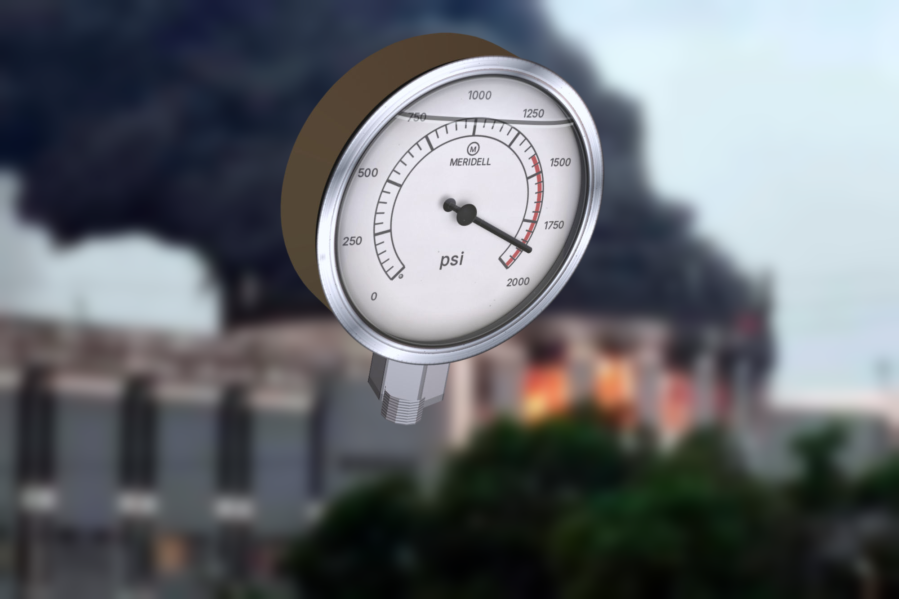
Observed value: 1875 psi
